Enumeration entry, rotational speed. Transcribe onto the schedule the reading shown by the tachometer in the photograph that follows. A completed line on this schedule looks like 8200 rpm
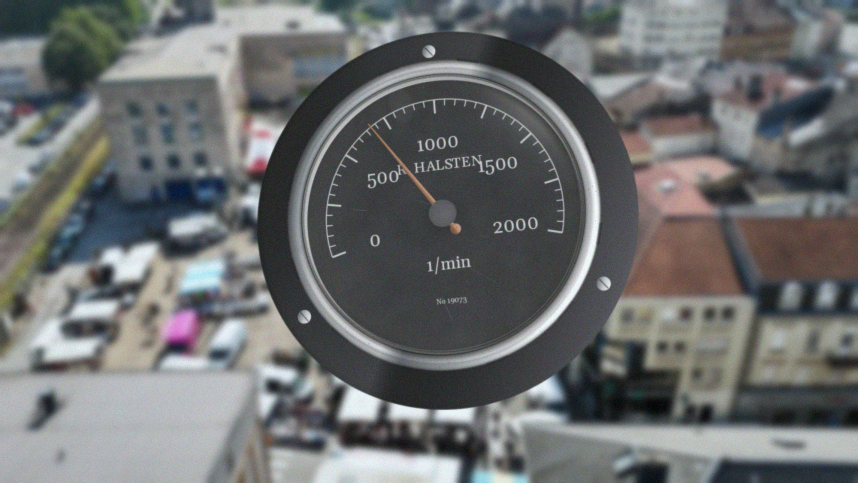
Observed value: 675 rpm
